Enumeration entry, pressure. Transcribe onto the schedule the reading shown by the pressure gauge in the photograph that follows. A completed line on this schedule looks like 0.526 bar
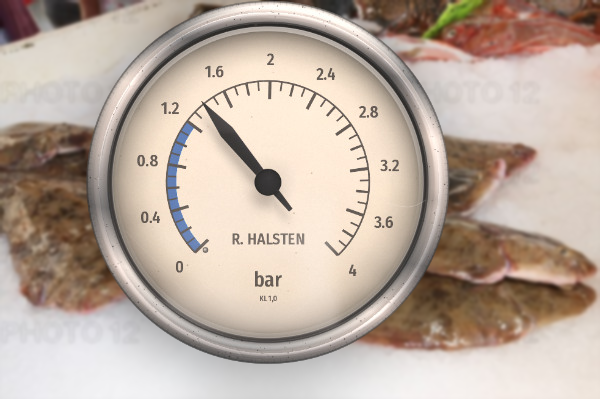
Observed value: 1.4 bar
